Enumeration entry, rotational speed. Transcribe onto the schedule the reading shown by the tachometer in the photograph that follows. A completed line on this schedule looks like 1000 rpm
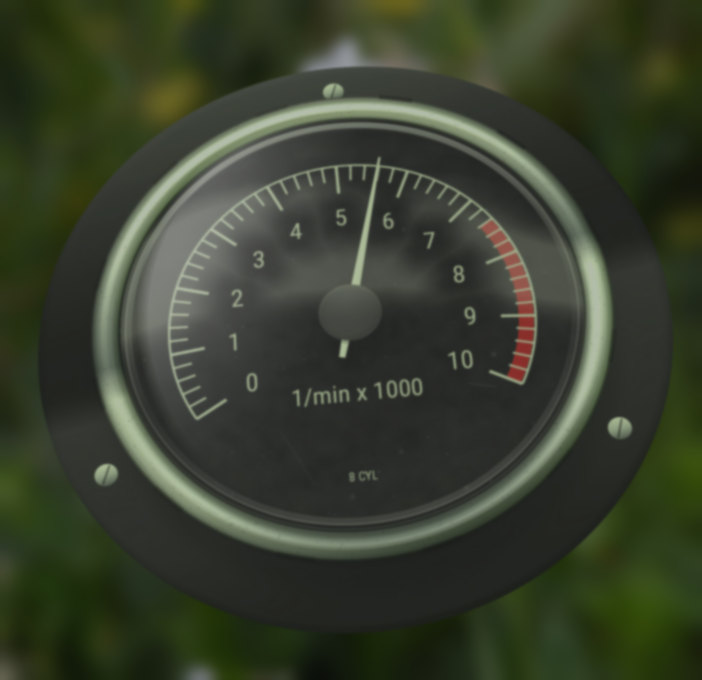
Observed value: 5600 rpm
